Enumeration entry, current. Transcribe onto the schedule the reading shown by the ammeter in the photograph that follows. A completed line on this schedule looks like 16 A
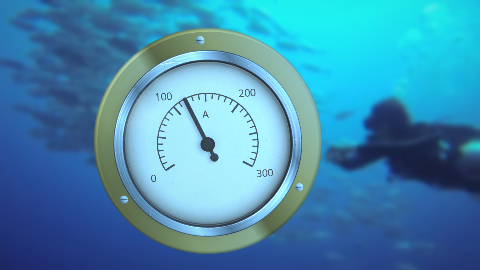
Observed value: 120 A
